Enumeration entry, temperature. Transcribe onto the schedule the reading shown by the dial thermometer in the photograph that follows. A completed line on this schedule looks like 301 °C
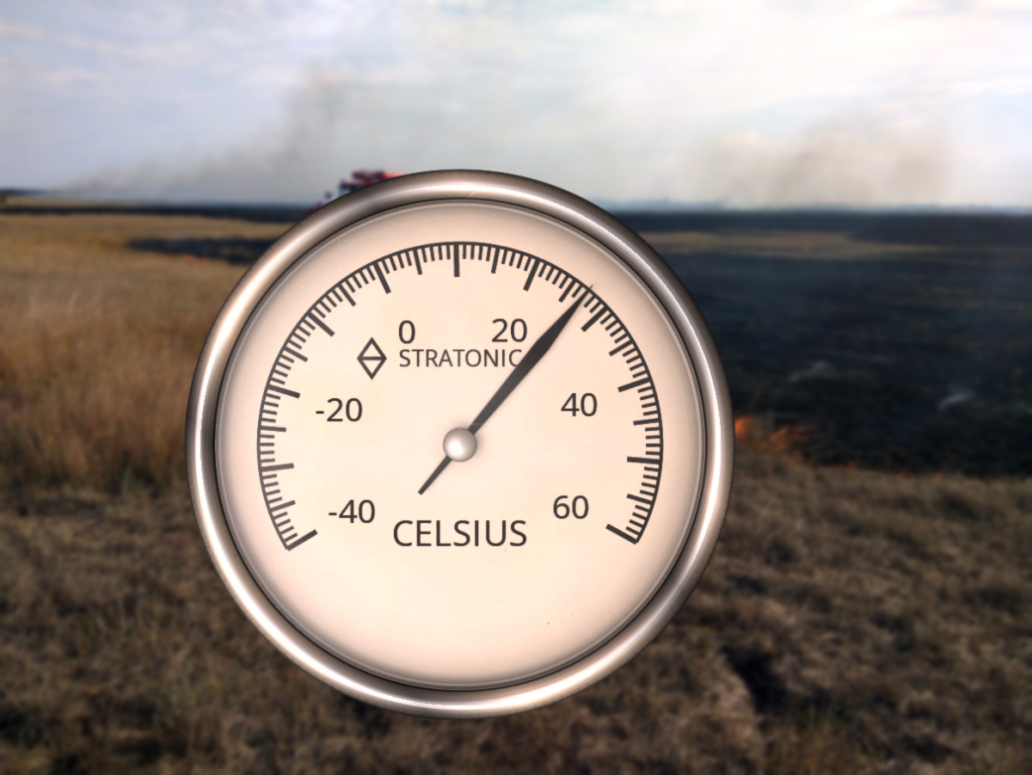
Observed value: 27 °C
